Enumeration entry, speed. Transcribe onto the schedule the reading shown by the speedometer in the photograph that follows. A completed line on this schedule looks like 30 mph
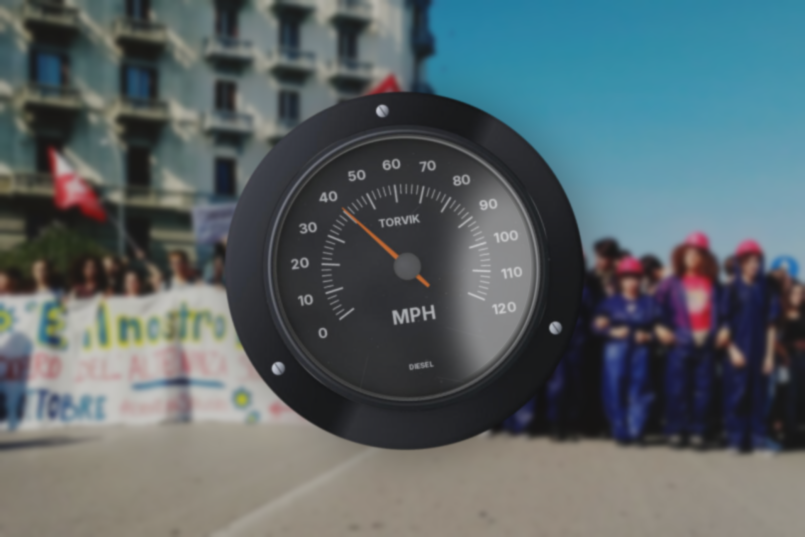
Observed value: 40 mph
